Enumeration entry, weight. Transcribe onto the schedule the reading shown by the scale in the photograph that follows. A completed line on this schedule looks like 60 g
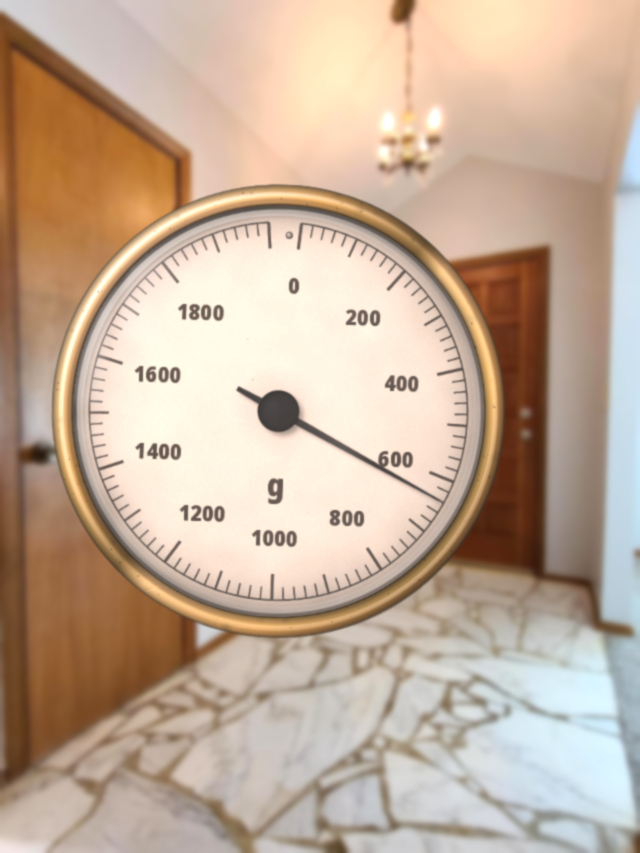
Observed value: 640 g
